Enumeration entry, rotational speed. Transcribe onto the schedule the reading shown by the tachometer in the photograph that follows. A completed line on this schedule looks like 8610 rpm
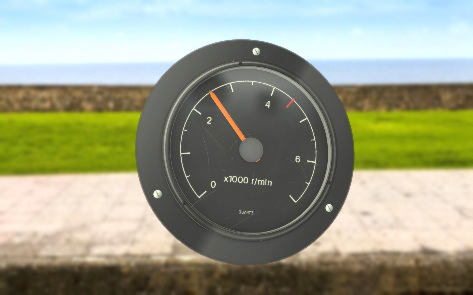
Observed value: 2500 rpm
